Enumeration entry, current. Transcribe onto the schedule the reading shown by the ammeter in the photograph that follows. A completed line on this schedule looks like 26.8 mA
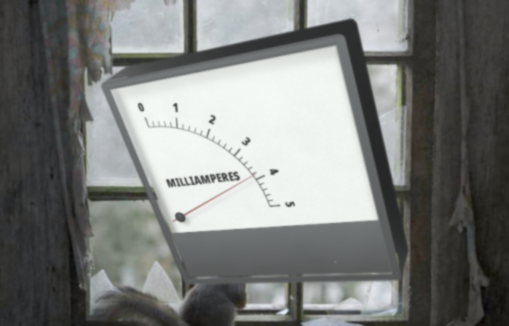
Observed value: 3.8 mA
